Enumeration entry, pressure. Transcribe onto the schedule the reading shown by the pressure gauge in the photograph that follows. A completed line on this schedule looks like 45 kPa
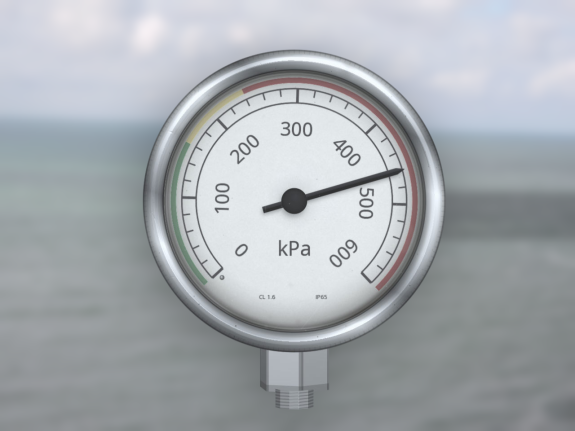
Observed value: 460 kPa
